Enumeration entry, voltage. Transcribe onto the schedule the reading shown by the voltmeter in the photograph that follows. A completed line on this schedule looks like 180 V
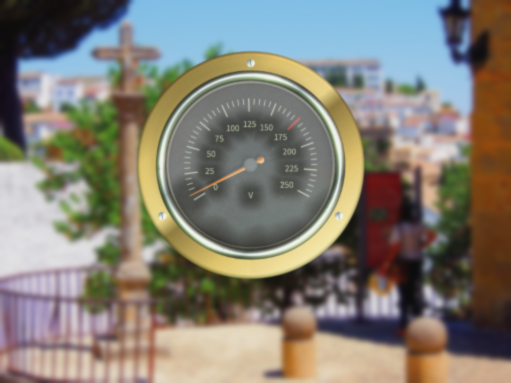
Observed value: 5 V
